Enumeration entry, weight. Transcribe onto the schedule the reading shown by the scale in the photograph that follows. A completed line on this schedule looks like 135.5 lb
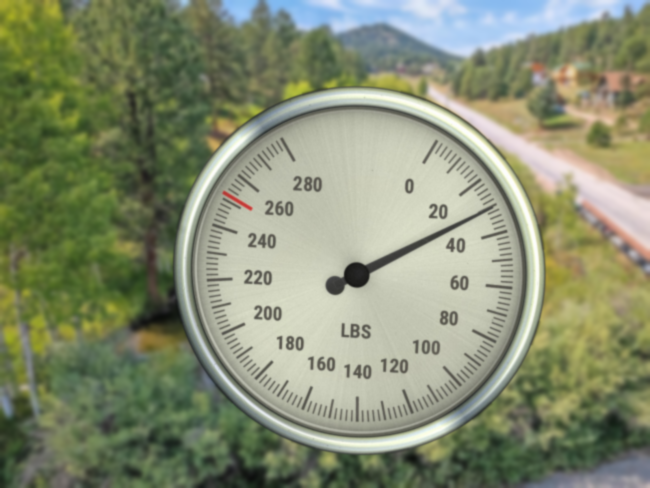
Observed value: 30 lb
